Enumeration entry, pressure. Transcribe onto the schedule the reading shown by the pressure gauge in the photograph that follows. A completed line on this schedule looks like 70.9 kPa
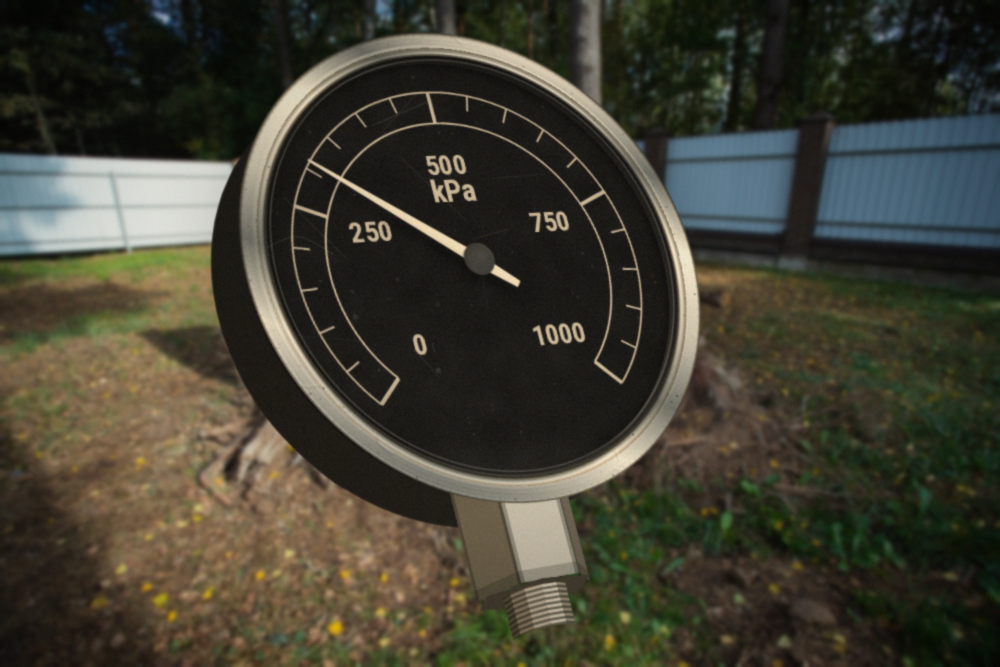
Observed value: 300 kPa
